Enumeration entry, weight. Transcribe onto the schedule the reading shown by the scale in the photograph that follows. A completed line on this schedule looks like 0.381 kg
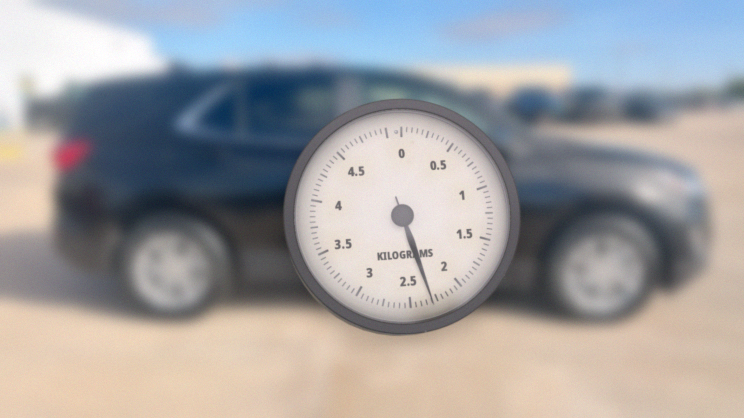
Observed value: 2.3 kg
